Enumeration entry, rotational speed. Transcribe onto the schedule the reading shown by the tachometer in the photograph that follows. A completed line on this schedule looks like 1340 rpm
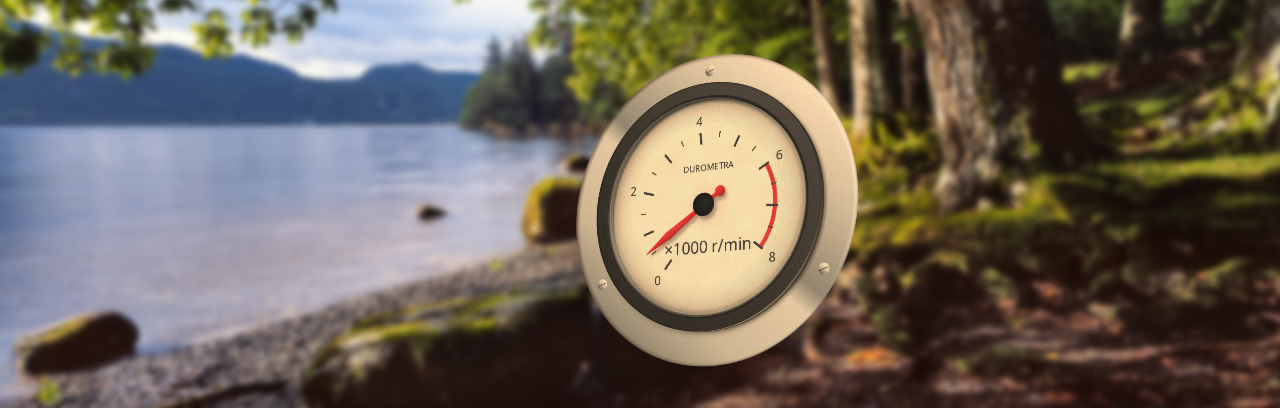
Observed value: 500 rpm
